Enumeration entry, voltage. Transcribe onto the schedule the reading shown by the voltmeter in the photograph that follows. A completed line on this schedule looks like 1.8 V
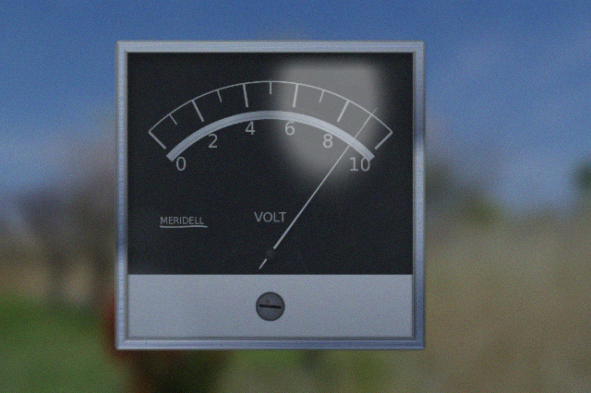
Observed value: 9 V
